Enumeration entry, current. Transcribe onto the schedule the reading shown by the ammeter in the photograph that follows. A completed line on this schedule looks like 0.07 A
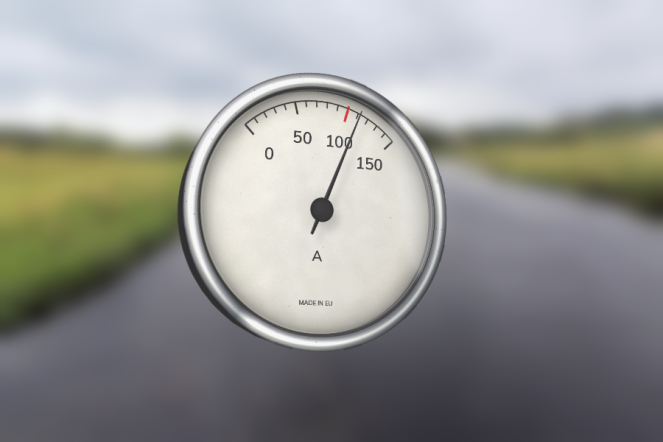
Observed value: 110 A
